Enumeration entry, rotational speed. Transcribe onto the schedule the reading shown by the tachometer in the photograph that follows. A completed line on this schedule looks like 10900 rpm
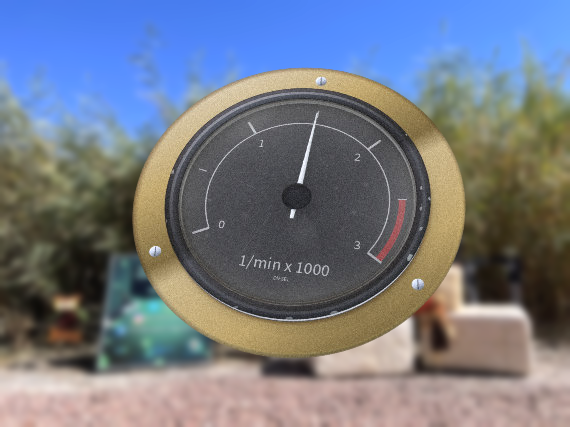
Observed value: 1500 rpm
